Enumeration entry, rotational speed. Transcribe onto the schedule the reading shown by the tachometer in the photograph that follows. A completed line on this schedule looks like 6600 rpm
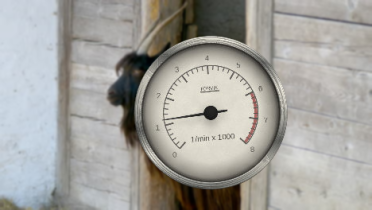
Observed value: 1200 rpm
